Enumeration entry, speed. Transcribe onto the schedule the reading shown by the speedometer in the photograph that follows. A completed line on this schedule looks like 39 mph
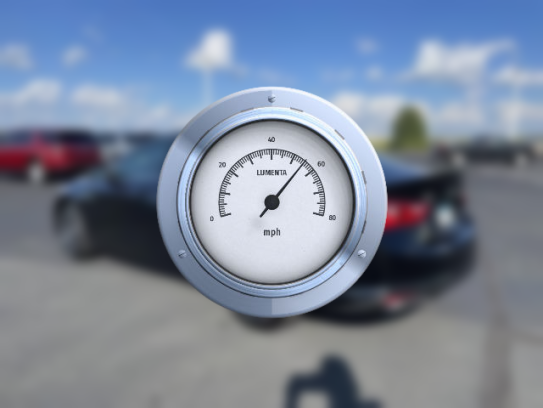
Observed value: 55 mph
